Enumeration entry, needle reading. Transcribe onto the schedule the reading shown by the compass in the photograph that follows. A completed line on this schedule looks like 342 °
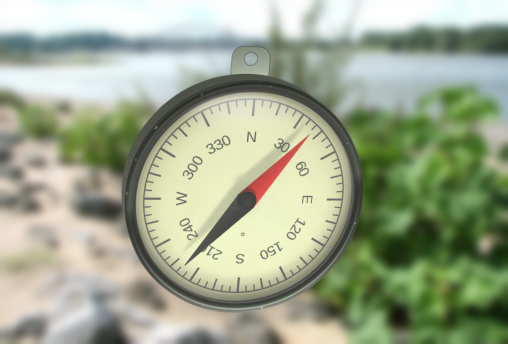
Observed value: 40 °
